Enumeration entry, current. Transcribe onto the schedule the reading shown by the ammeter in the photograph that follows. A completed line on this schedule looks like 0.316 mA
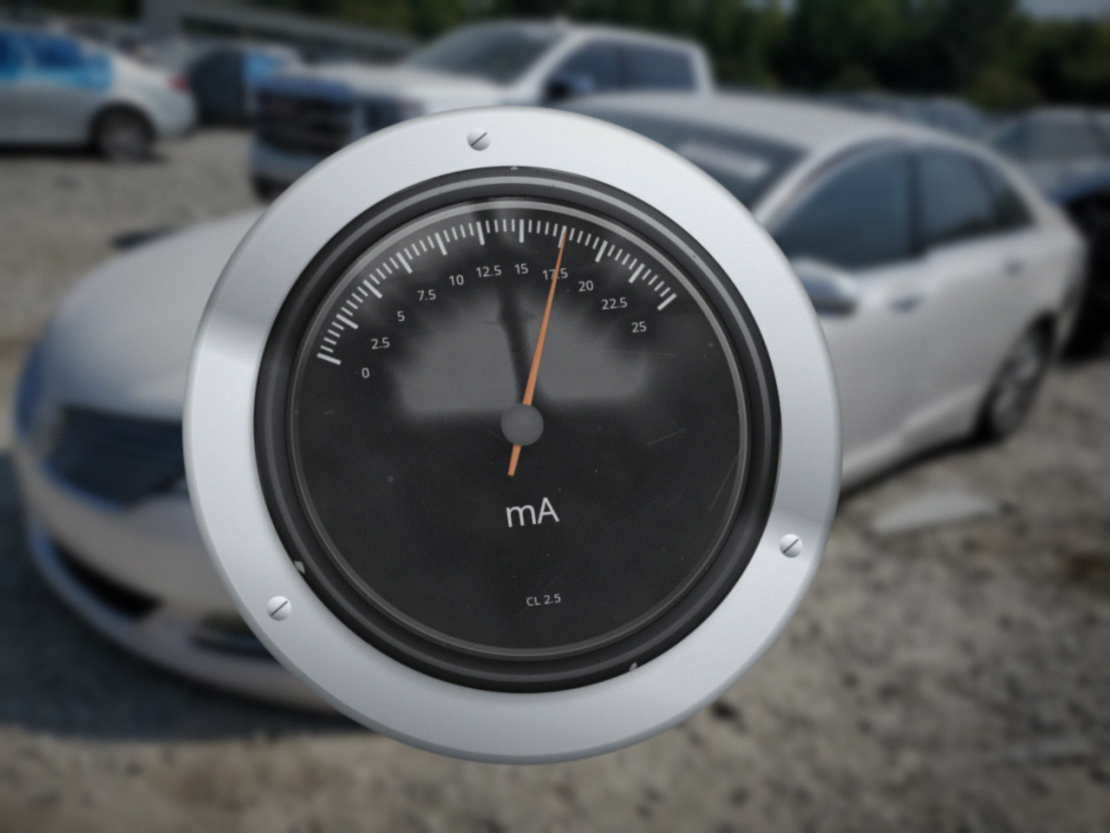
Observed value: 17.5 mA
